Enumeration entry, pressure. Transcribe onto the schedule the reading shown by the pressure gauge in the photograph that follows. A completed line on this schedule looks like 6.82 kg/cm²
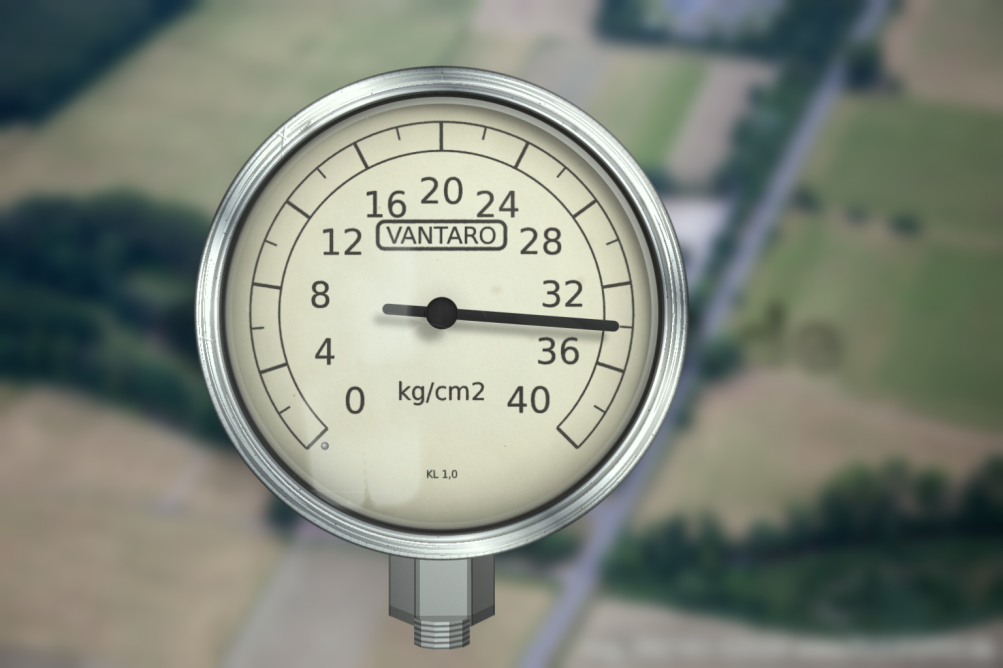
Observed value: 34 kg/cm²
